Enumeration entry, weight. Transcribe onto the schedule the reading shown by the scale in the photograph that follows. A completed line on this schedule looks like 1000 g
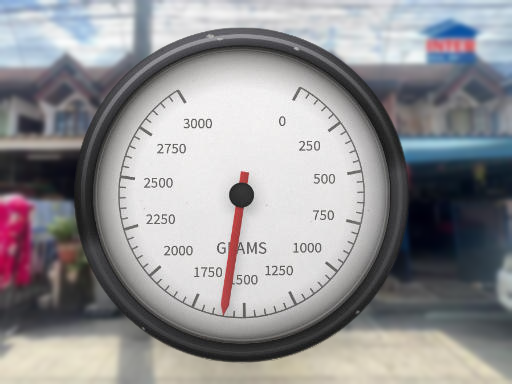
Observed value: 1600 g
